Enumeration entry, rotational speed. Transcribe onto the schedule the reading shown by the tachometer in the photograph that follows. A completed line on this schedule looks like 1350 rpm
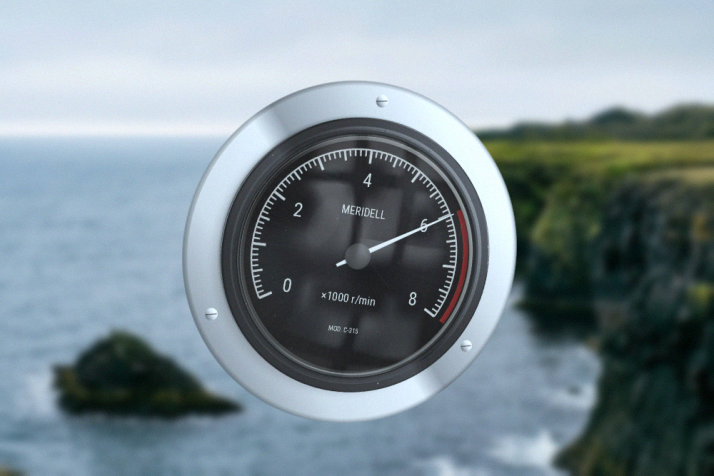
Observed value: 6000 rpm
